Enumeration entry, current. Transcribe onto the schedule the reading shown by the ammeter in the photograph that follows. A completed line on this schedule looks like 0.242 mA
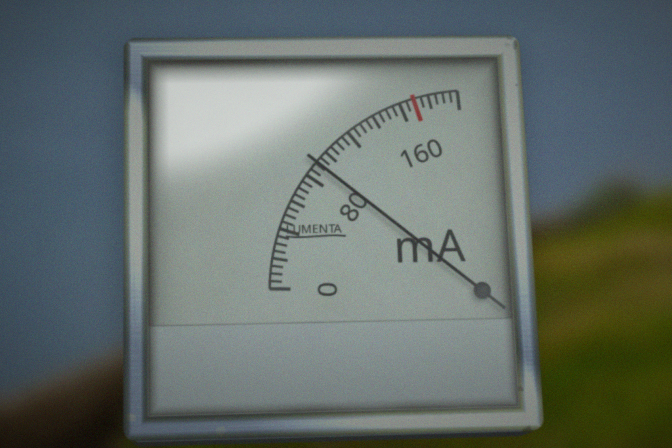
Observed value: 90 mA
